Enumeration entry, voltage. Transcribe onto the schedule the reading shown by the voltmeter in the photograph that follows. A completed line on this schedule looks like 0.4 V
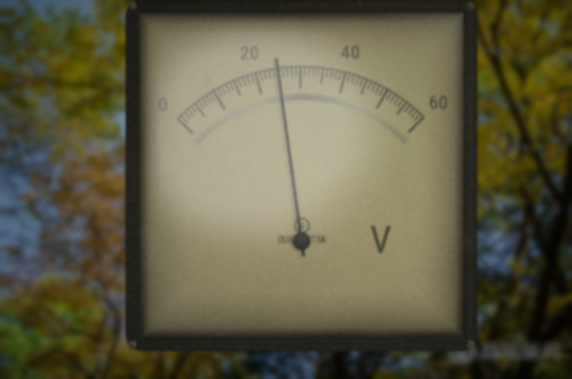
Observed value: 25 V
